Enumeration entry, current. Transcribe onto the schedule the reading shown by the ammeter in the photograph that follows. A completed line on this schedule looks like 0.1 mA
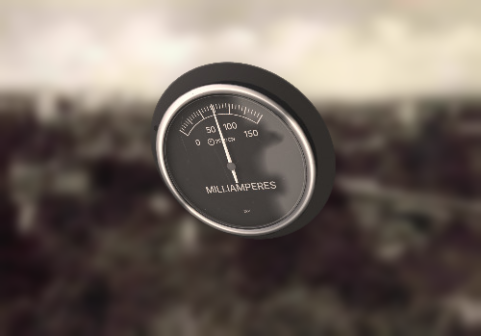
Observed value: 75 mA
